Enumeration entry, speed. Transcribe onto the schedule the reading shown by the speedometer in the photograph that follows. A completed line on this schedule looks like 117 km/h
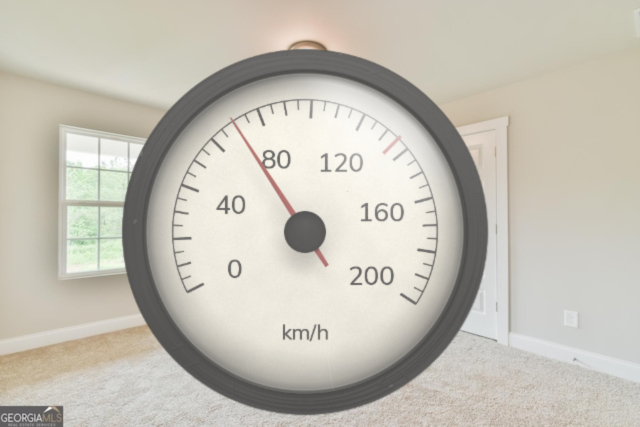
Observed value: 70 km/h
